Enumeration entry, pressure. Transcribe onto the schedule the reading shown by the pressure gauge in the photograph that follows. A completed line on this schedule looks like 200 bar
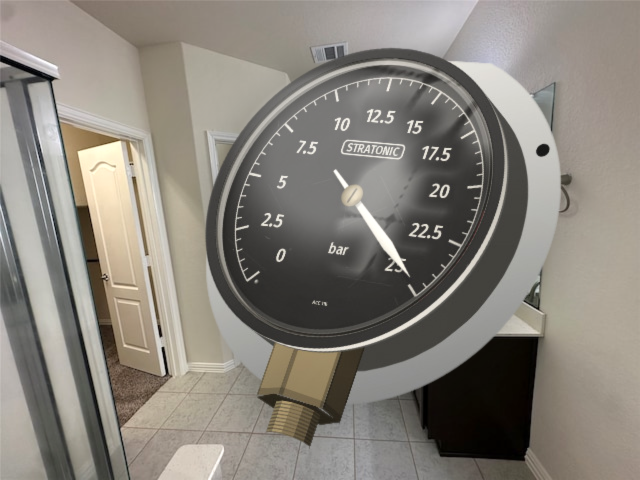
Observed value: 24.75 bar
